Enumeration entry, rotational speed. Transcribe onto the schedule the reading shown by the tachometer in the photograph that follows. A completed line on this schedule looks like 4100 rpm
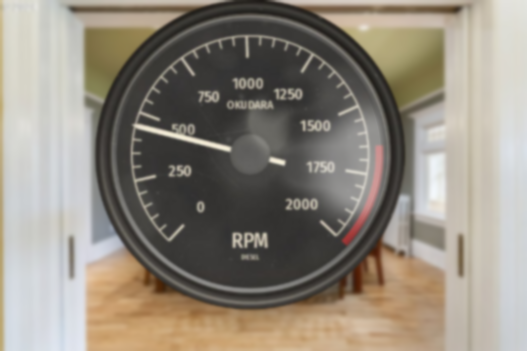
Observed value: 450 rpm
